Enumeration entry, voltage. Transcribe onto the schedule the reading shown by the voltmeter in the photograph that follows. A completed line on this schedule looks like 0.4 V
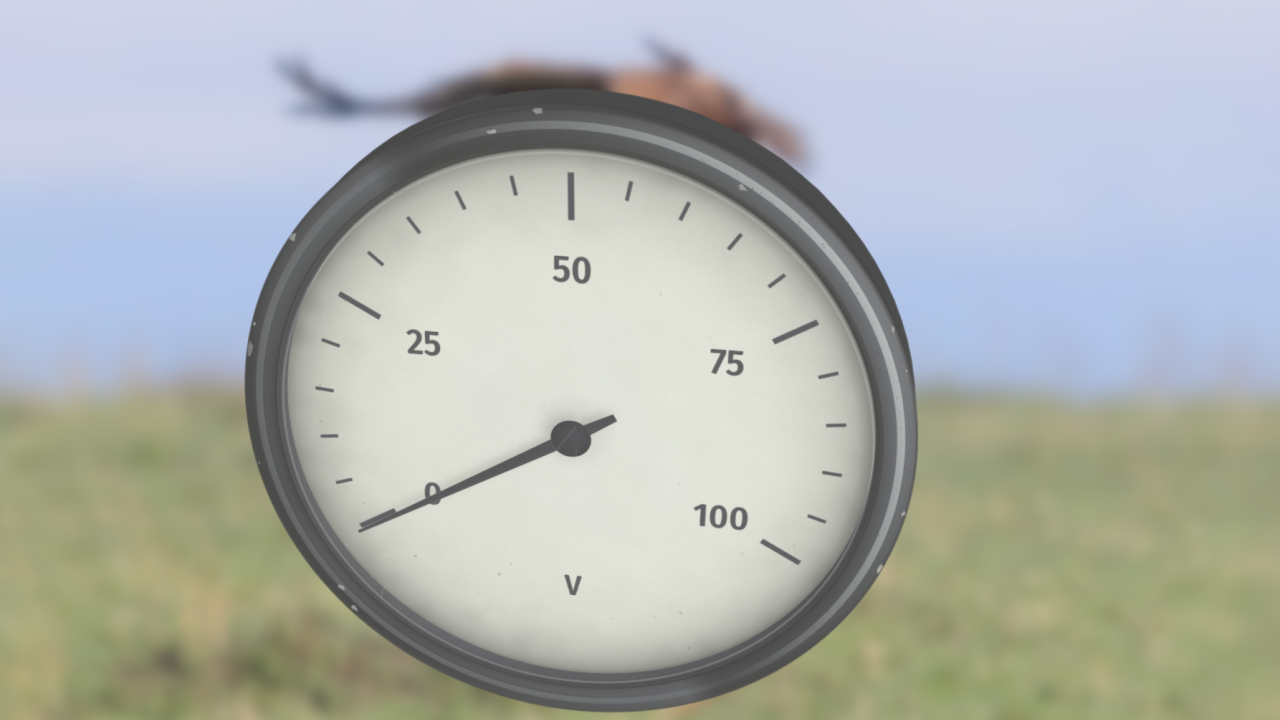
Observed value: 0 V
